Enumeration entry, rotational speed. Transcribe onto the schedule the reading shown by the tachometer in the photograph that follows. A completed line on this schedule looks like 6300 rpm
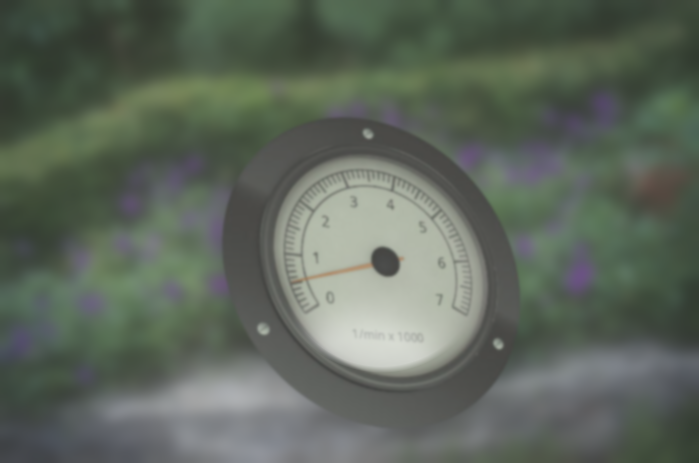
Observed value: 500 rpm
